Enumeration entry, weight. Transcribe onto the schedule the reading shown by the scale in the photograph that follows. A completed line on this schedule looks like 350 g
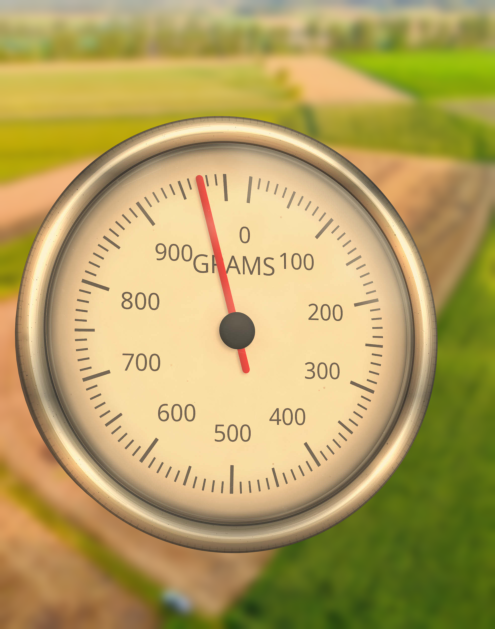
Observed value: 970 g
